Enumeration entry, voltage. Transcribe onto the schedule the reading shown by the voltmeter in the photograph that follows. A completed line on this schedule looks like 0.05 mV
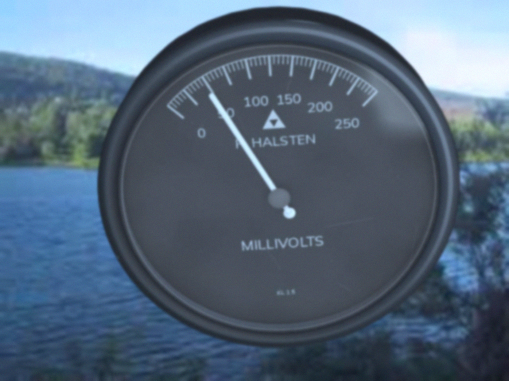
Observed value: 50 mV
